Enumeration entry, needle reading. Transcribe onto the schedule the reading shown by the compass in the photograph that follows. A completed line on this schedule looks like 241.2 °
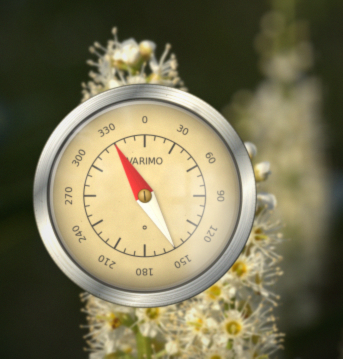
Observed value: 330 °
